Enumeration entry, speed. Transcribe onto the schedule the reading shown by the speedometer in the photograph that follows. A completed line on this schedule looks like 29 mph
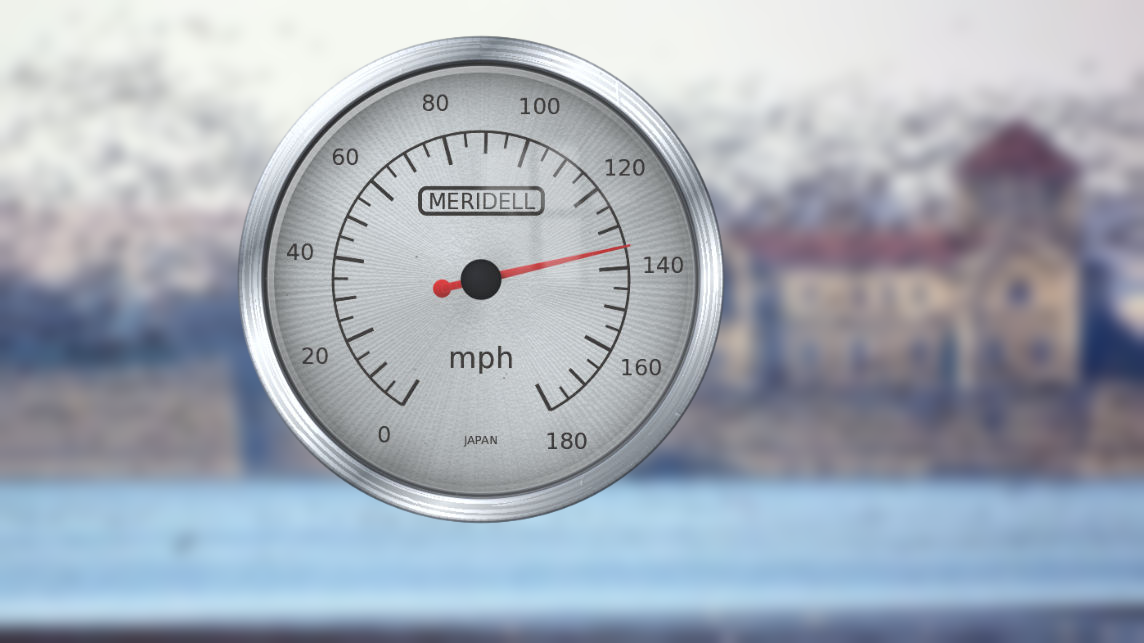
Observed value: 135 mph
